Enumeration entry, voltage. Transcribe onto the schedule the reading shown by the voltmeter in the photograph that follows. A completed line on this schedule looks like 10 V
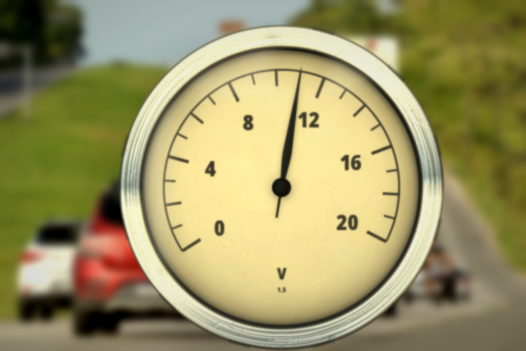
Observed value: 11 V
